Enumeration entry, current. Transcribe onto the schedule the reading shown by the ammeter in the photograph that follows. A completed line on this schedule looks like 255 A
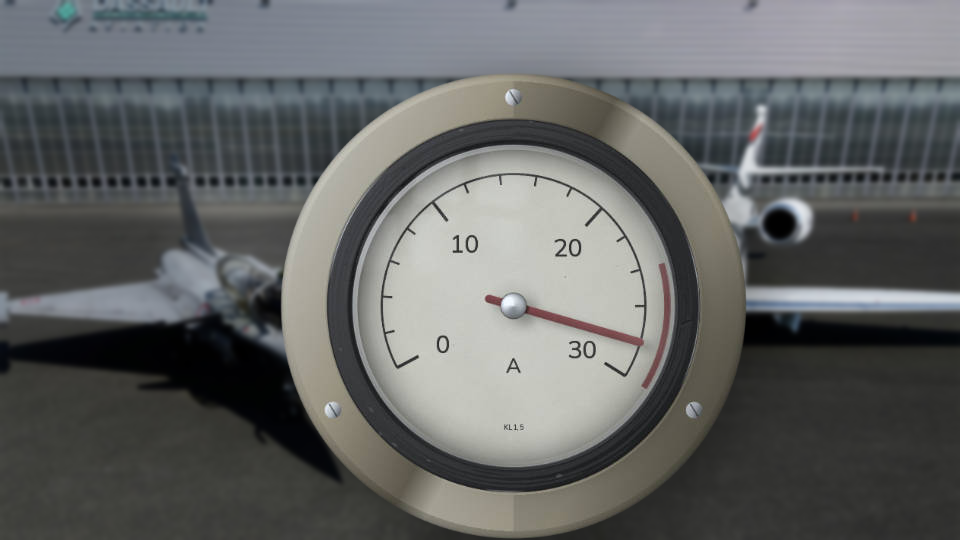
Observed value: 28 A
